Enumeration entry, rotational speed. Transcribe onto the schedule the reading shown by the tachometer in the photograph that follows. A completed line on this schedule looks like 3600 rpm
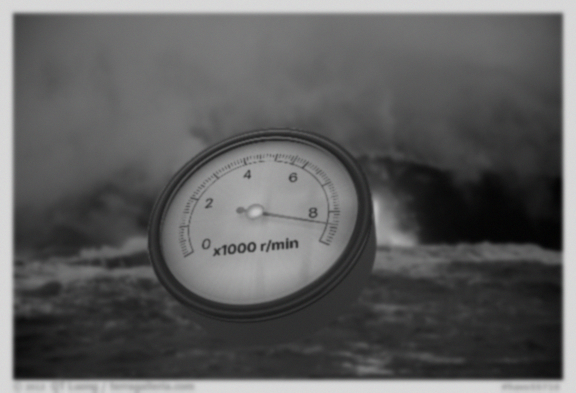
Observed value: 8500 rpm
